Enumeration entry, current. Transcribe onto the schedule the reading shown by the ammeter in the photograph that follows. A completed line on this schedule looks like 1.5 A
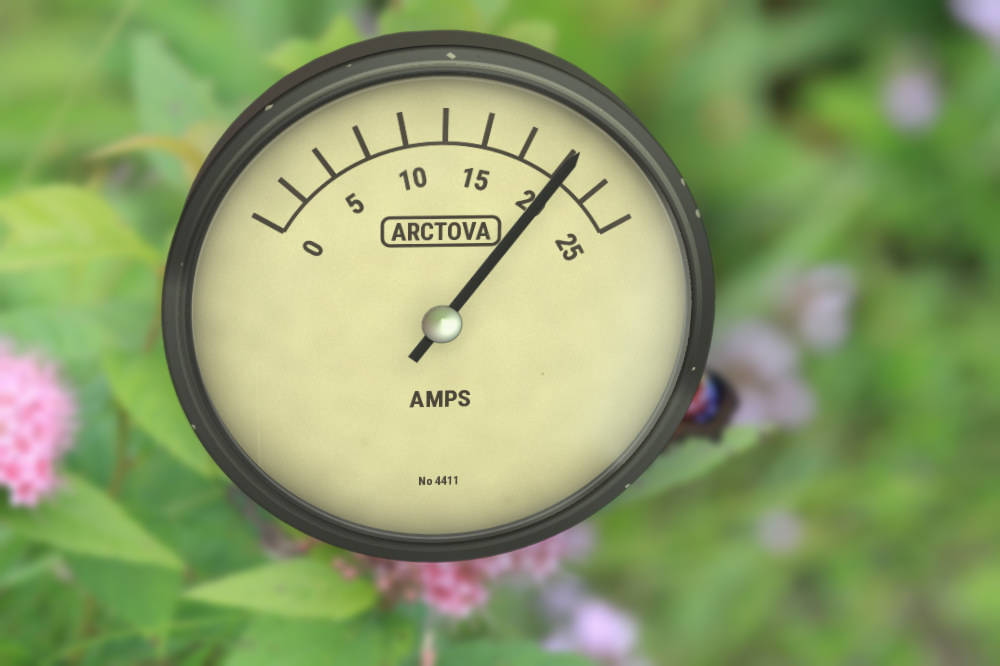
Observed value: 20 A
